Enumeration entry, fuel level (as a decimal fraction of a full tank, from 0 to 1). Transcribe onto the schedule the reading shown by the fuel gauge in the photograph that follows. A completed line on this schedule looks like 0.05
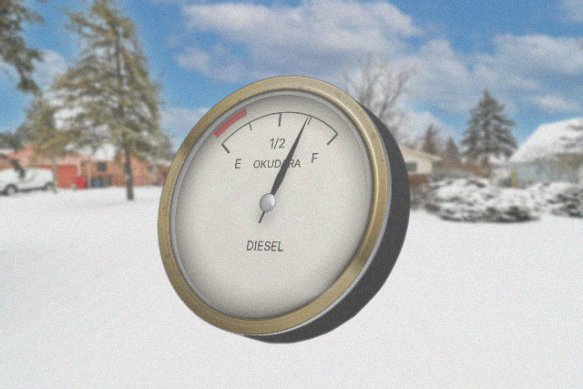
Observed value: 0.75
